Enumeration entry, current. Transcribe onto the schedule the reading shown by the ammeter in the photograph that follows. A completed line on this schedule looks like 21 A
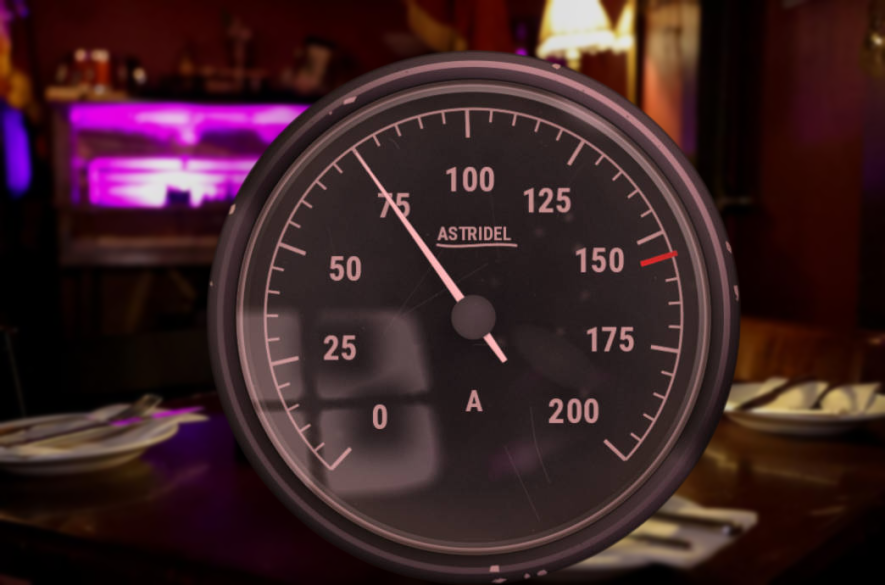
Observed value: 75 A
